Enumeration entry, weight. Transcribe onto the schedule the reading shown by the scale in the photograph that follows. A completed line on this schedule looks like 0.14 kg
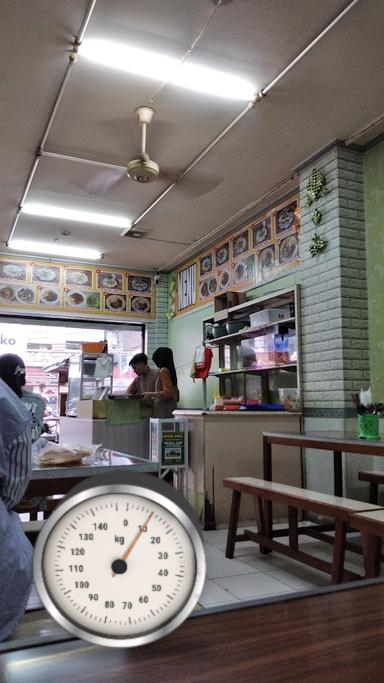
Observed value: 10 kg
